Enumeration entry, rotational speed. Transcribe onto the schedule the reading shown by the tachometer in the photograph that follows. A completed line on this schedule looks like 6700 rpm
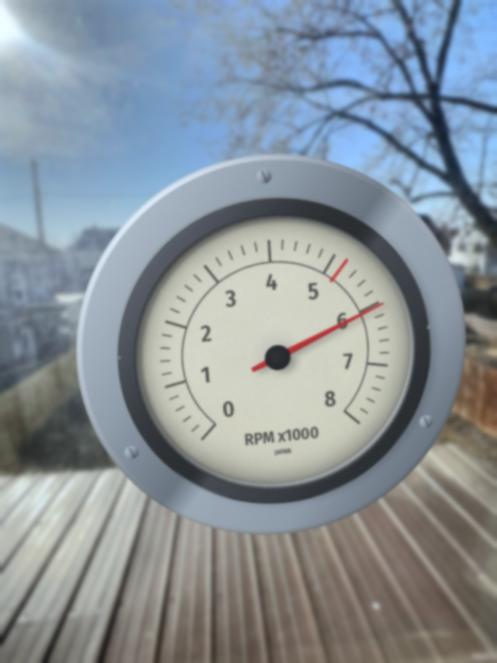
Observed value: 6000 rpm
